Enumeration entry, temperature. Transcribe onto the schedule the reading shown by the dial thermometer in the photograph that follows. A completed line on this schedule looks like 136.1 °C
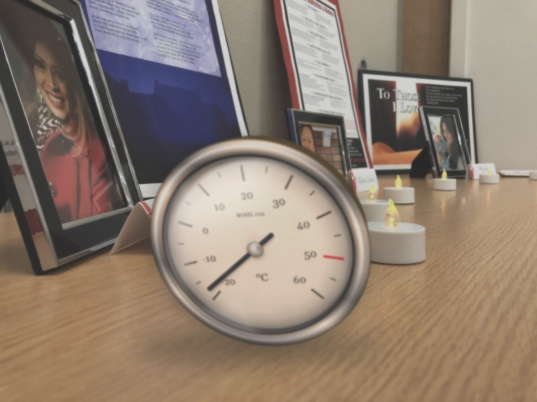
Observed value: -17.5 °C
